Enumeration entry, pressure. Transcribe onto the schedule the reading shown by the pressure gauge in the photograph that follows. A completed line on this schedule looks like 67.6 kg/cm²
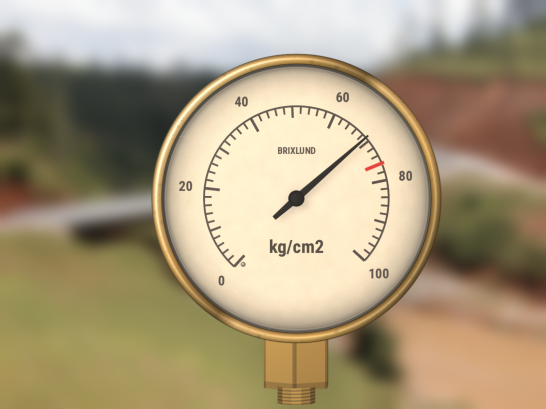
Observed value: 69 kg/cm²
